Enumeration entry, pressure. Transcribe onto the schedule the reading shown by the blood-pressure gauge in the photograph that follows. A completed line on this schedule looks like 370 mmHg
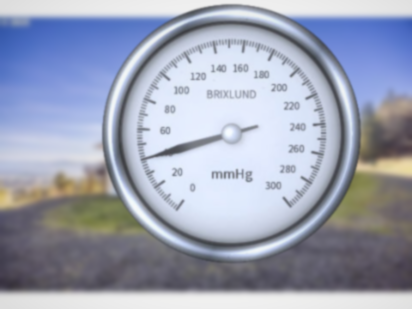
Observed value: 40 mmHg
